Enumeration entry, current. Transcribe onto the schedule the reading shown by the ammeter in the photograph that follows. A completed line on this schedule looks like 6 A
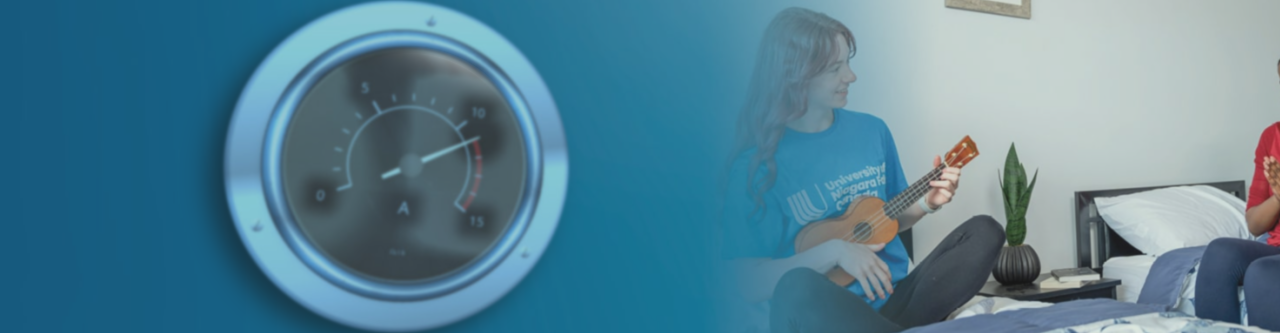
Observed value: 11 A
